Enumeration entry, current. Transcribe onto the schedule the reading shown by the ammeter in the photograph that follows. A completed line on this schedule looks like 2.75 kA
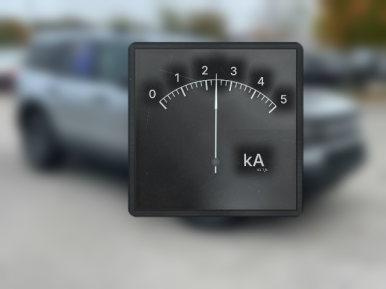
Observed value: 2.4 kA
